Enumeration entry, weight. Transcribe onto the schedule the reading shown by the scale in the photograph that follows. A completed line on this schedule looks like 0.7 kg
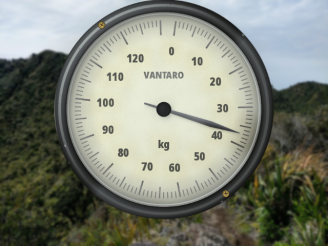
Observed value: 37 kg
